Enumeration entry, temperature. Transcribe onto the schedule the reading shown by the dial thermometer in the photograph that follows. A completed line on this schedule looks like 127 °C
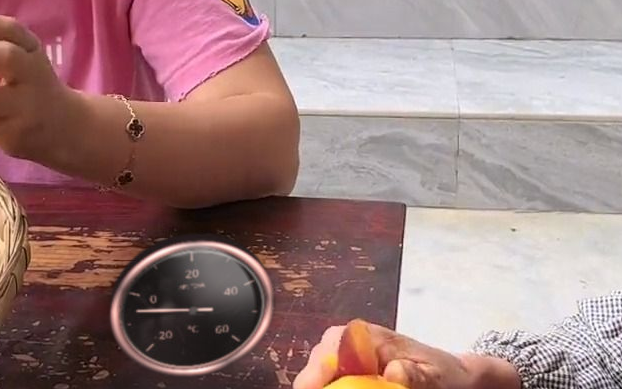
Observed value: -5 °C
